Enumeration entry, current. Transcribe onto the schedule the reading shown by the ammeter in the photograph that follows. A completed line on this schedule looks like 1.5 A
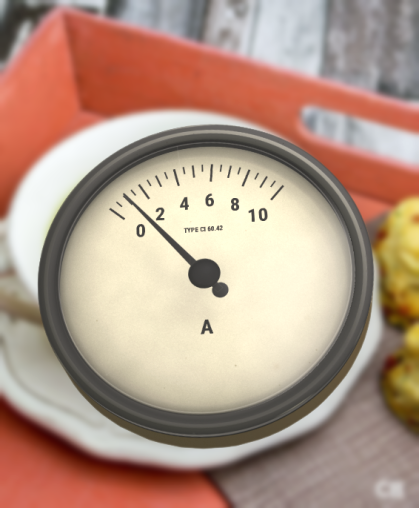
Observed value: 1 A
